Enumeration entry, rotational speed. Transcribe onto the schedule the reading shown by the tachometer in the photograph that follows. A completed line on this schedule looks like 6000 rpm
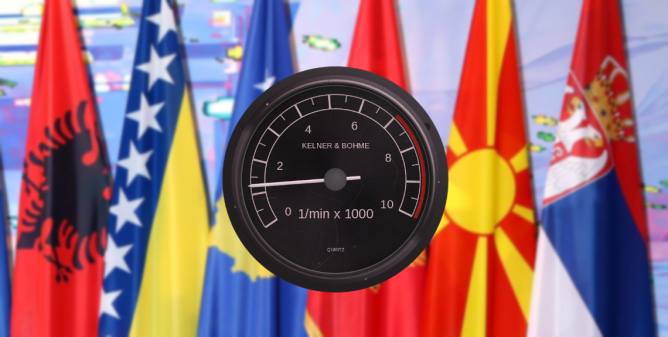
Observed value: 1250 rpm
